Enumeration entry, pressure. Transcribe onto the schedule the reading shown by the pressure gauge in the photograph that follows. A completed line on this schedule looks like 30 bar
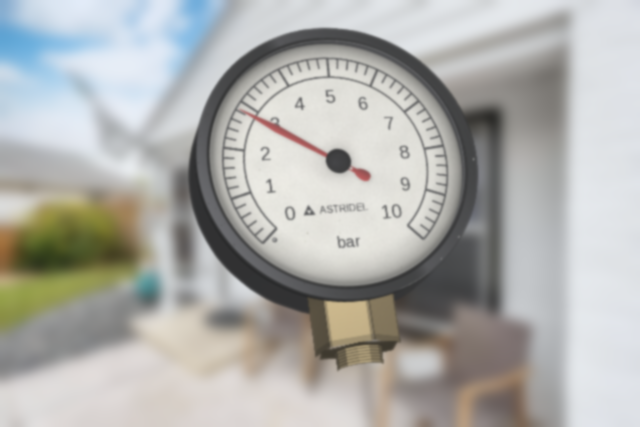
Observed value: 2.8 bar
